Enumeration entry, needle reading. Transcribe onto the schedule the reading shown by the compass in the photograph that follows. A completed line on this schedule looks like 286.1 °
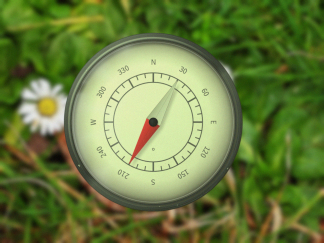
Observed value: 210 °
